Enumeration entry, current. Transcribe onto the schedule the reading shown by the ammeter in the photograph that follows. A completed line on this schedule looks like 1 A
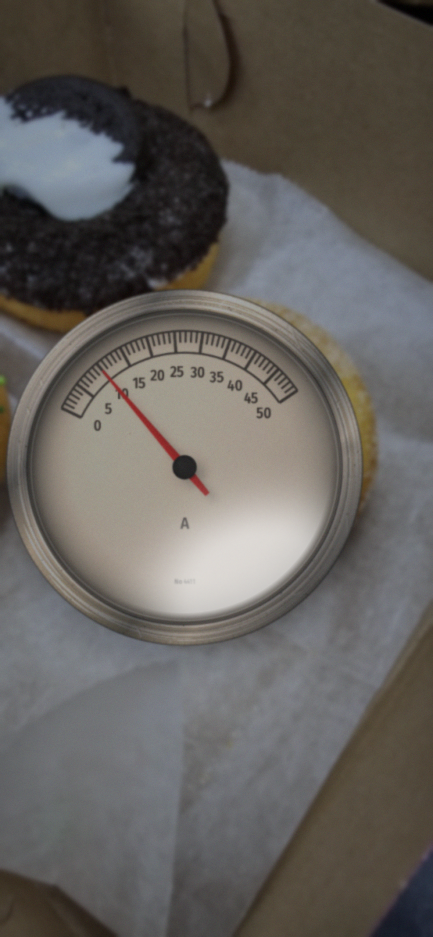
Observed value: 10 A
